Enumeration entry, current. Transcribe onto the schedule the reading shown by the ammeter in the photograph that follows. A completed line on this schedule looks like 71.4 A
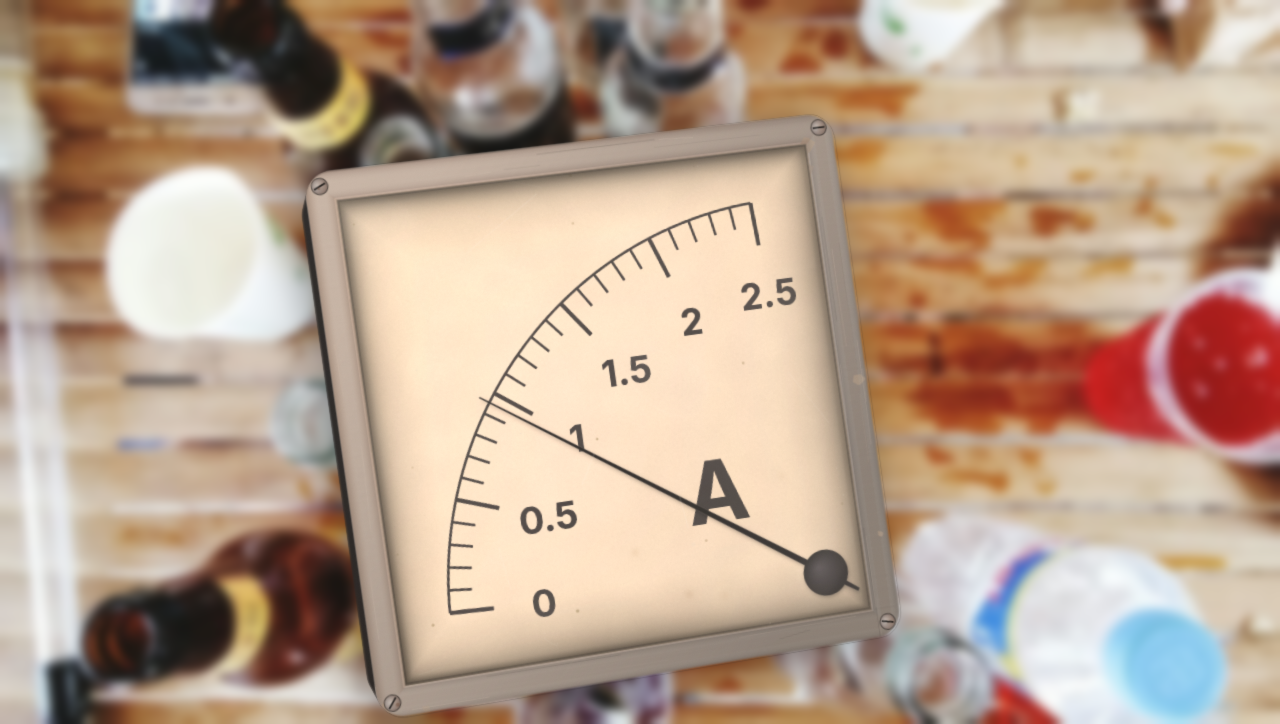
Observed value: 0.95 A
